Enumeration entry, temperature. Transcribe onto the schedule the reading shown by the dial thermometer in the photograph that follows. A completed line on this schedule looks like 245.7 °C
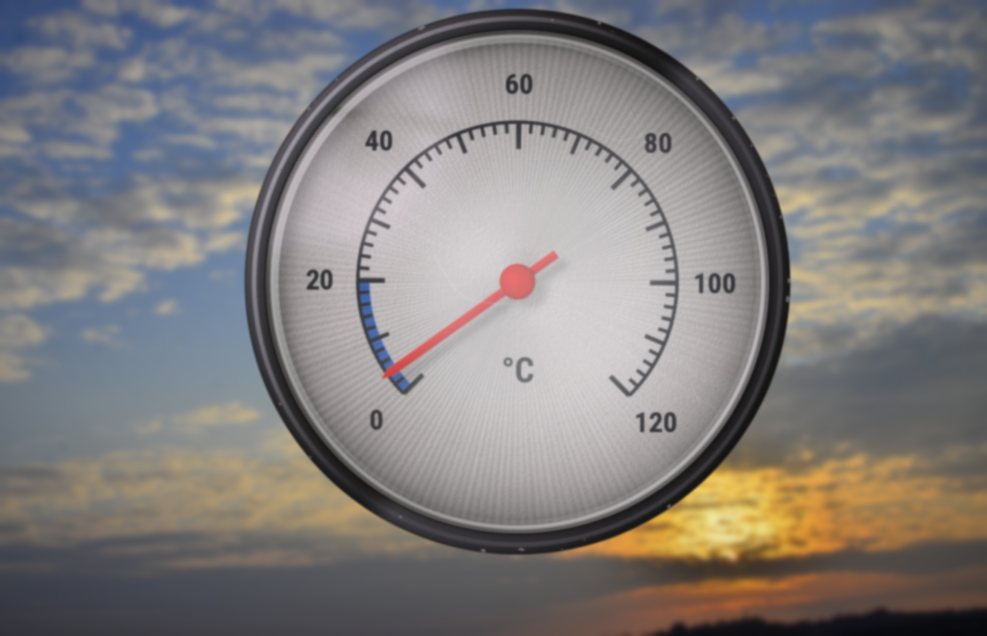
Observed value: 4 °C
